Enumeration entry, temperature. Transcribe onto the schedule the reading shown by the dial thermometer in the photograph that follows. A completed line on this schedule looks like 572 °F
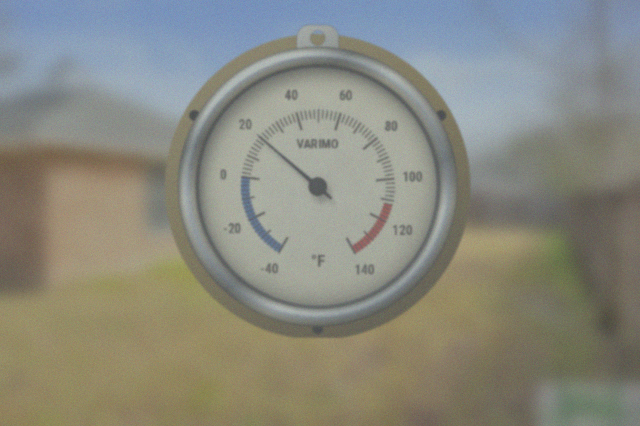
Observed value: 20 °F
